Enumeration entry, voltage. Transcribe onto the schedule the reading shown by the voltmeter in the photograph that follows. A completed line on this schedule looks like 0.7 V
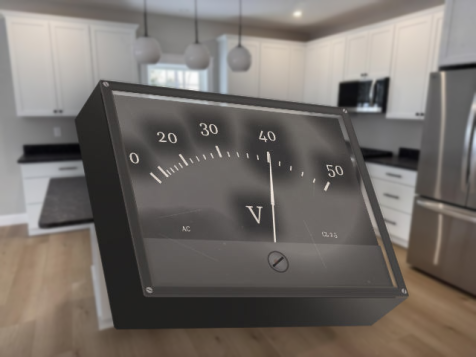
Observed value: 40 V
